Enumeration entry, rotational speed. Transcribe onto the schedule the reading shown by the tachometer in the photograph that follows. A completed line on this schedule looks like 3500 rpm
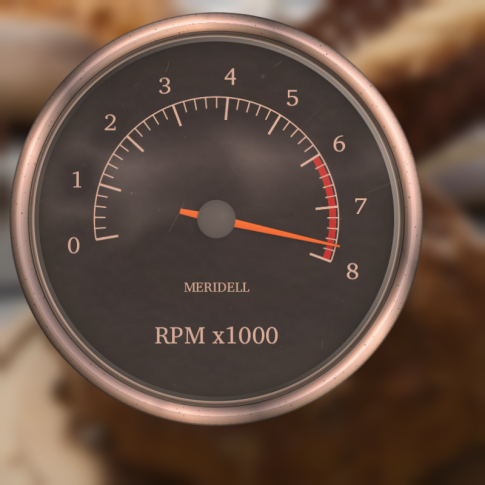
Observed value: 7700 rpm
